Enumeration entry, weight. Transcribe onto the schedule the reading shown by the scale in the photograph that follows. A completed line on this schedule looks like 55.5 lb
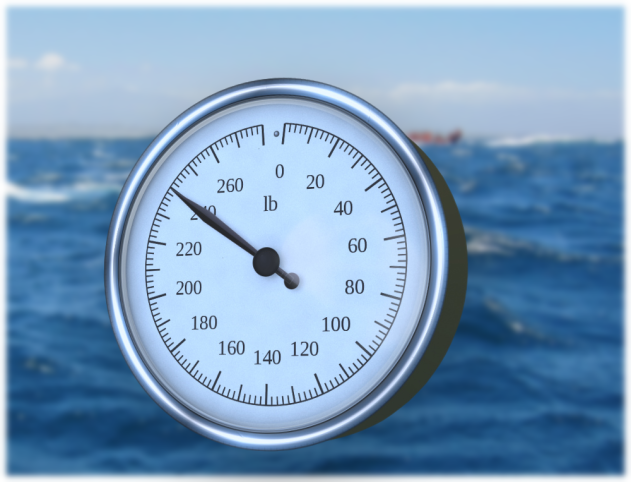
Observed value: 240 lb
